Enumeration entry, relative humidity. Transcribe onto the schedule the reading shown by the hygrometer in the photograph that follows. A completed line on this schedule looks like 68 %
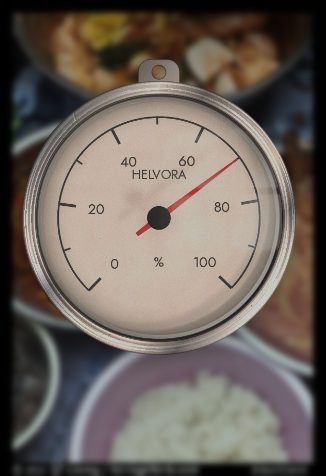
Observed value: 70 %
